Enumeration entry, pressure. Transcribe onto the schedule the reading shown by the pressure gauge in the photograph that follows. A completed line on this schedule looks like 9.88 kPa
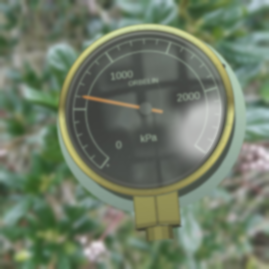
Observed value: 600 kPa
